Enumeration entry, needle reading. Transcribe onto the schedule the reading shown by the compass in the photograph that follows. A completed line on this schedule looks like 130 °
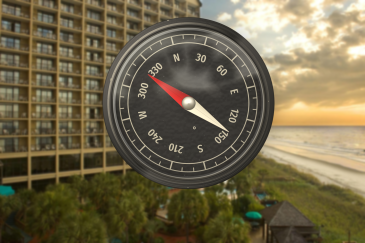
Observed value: 320 °
